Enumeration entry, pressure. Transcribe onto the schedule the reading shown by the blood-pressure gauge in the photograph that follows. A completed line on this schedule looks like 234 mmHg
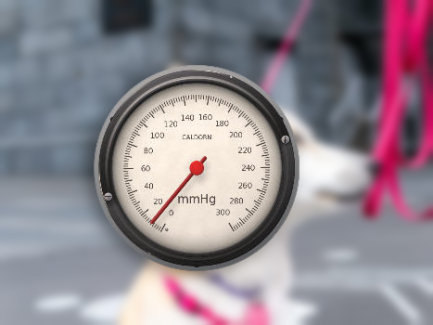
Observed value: 10 mmHg
